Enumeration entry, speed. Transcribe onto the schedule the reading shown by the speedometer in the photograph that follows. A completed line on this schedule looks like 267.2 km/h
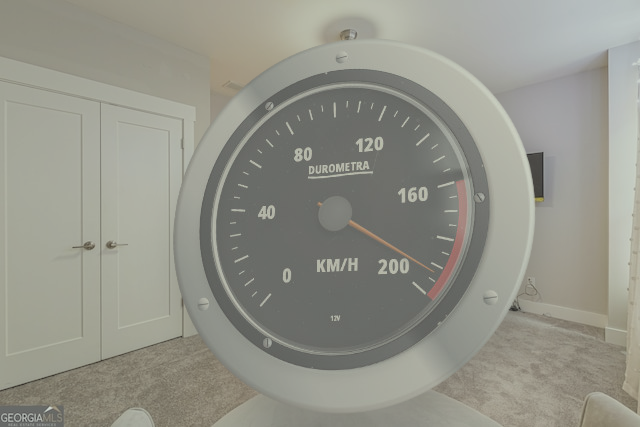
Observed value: 192.5 km/h
